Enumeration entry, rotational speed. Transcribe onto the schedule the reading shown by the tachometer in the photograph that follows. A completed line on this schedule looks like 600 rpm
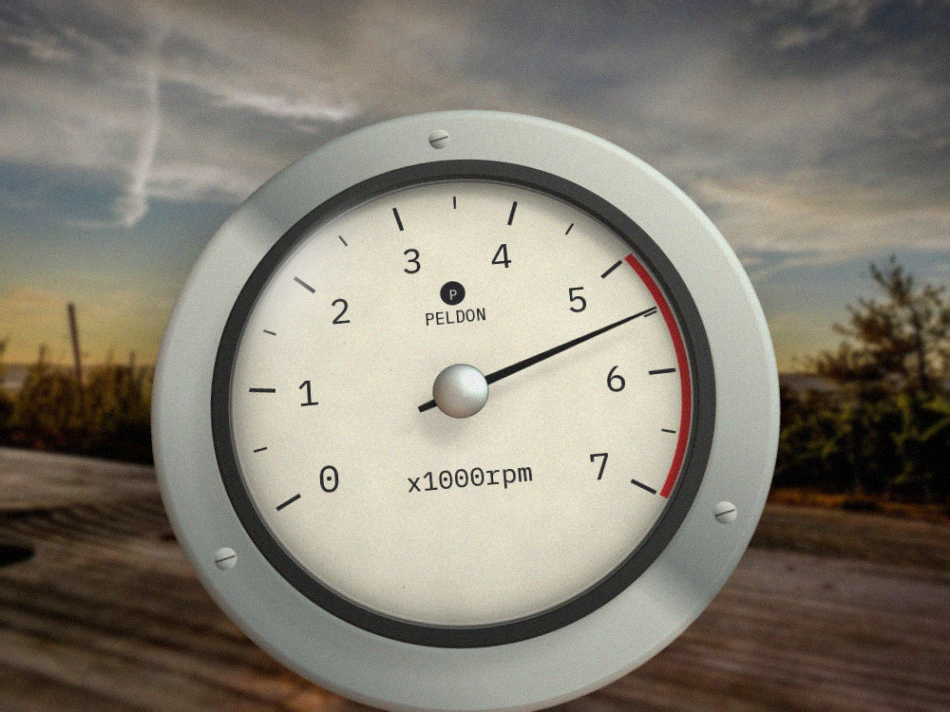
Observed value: 5500 rpm
